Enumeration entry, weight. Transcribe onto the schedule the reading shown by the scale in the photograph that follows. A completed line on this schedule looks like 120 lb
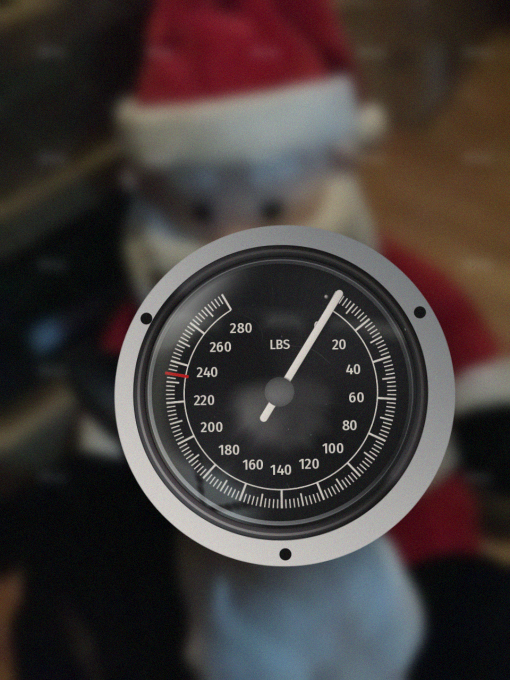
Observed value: 2 lb
